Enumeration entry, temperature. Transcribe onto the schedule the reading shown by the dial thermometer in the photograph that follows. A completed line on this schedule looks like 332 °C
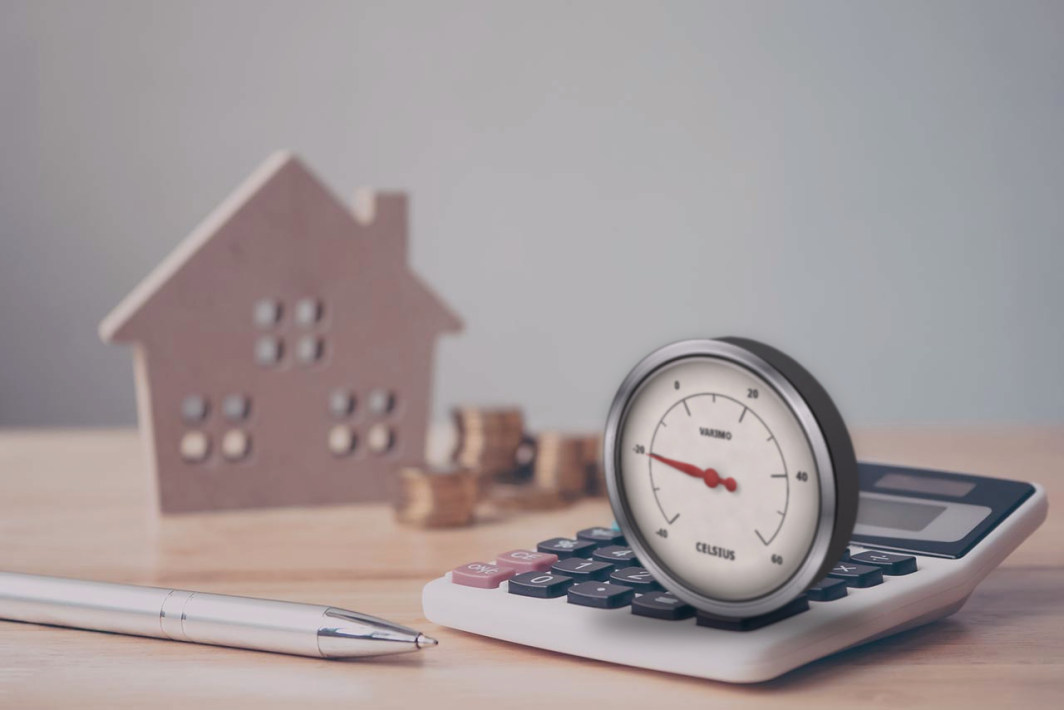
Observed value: -20 °C
